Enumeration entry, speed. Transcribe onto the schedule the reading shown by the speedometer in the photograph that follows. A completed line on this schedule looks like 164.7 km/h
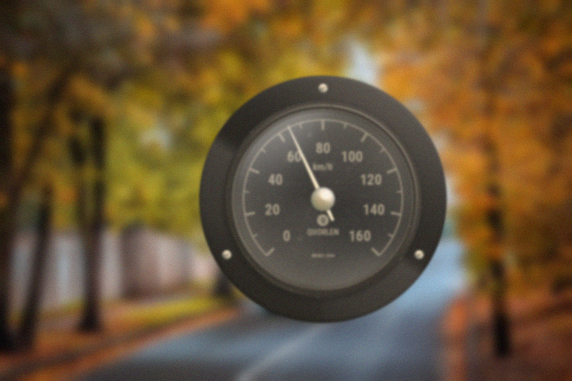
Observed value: 65 km/h
